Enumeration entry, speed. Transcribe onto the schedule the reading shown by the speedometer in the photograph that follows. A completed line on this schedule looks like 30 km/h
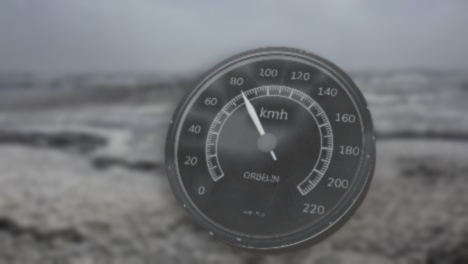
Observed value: 80 km/h
